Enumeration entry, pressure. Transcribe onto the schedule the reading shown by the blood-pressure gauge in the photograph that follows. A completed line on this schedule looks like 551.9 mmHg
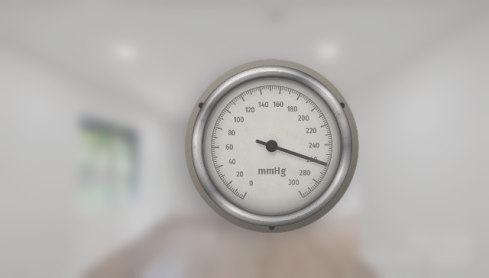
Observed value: 260 mmHg
